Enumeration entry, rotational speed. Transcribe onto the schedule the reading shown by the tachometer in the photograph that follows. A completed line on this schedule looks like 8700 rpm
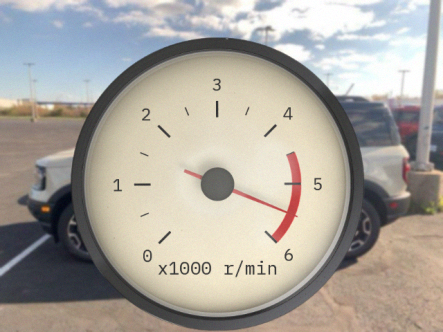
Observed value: 5500 rpm
